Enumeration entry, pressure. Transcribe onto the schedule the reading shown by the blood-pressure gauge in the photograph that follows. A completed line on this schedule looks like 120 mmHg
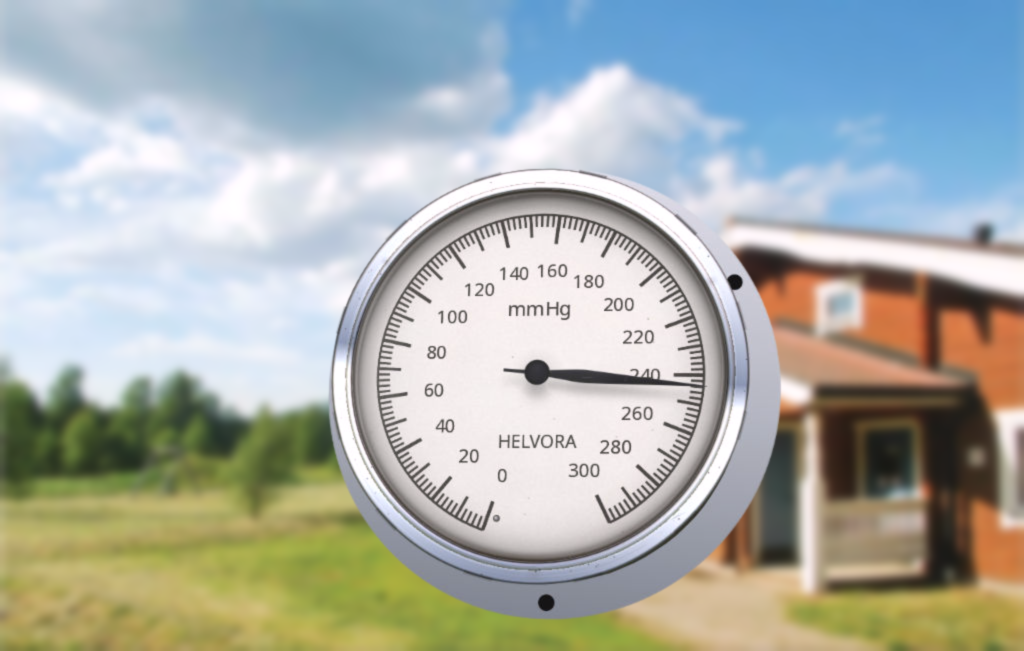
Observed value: 244 mmHg
